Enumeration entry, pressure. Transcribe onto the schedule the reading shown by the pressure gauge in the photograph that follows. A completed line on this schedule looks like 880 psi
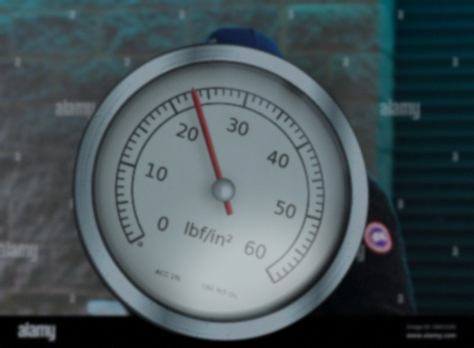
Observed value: 23 psi
